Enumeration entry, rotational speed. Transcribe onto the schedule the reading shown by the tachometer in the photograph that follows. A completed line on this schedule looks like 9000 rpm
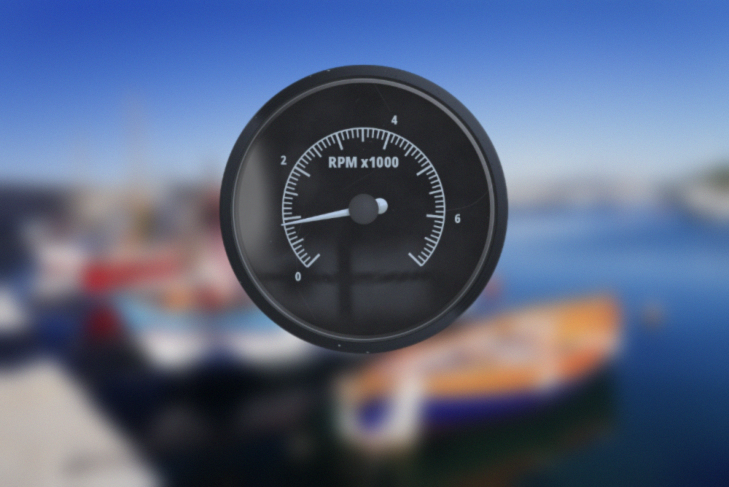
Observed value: 900 rpm
